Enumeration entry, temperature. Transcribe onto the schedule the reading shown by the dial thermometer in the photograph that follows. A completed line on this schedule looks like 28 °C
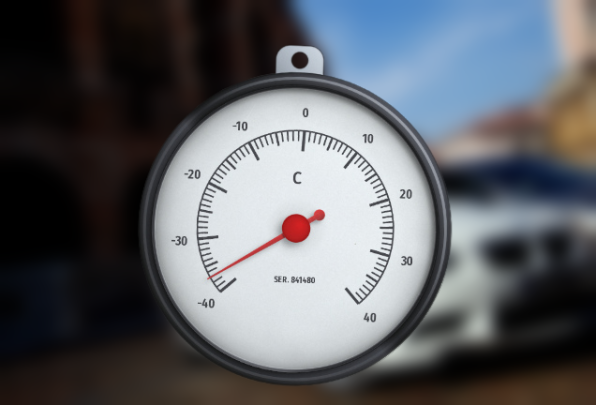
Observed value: -37 °C
